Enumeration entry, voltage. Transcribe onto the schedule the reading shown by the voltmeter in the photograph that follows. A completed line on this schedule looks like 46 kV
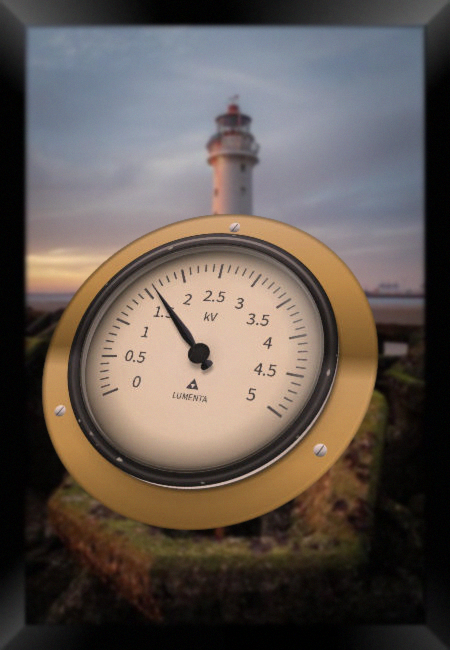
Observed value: 1.6 kV
